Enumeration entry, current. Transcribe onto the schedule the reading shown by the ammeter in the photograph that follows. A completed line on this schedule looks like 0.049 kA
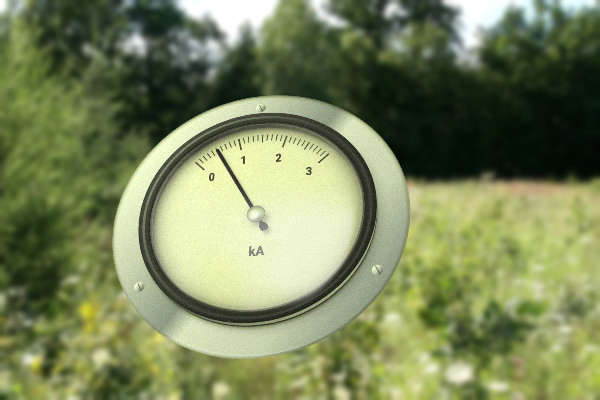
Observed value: 0.5 kA
